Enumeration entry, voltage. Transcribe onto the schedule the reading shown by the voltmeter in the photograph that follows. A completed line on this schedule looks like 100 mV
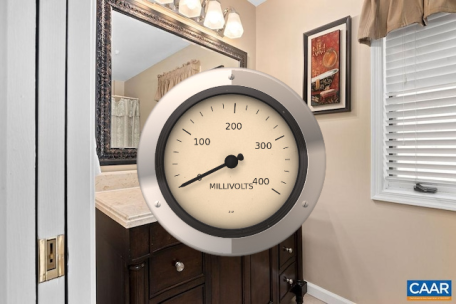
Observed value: 0 mV
